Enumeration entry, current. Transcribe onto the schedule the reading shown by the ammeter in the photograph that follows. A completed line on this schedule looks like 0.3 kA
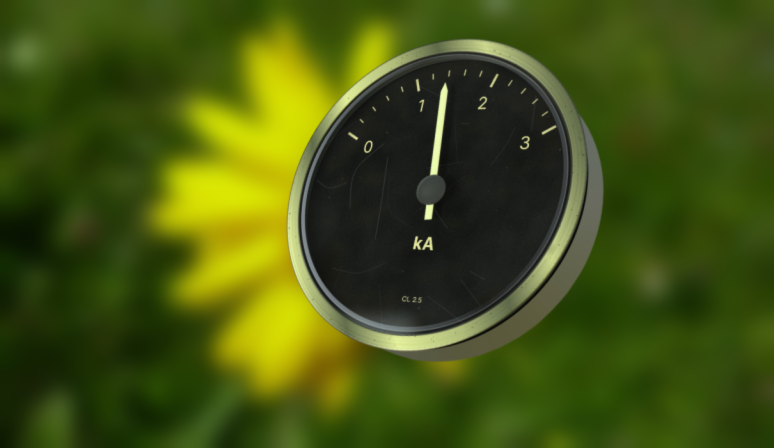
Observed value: 1.4 kA
